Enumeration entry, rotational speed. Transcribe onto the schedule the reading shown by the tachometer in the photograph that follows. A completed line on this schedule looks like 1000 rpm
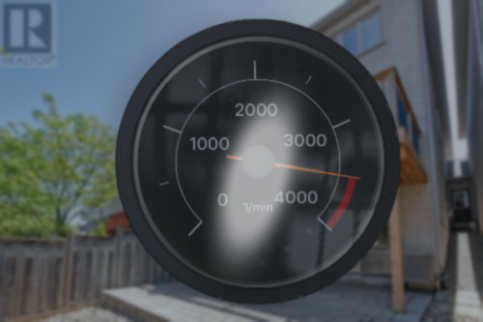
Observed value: 3500 rpm
